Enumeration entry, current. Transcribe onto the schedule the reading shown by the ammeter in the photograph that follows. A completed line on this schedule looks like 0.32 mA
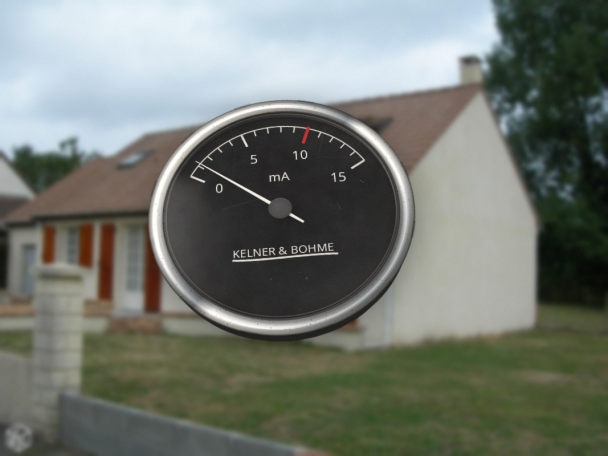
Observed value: 1 mA
